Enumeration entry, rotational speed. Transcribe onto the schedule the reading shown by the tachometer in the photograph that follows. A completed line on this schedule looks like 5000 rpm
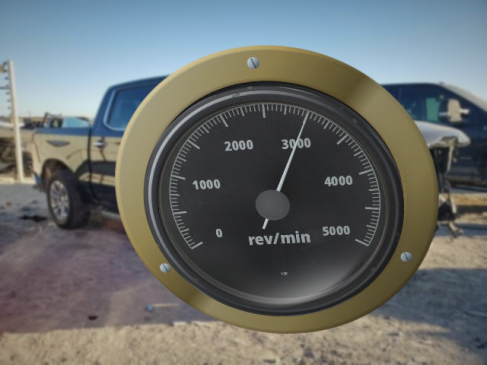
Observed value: 3000 rpm
